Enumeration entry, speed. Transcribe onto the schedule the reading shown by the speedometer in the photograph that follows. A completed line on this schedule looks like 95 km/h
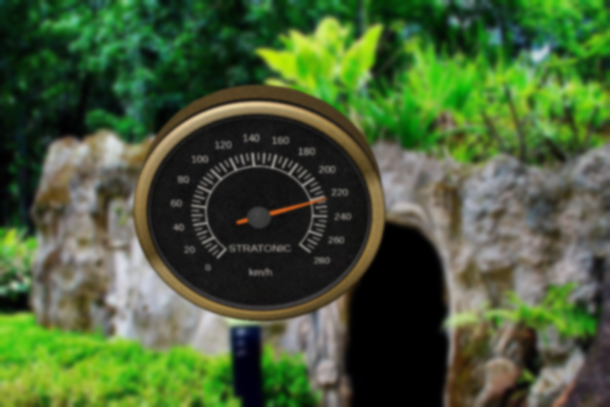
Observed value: 220 km/h
